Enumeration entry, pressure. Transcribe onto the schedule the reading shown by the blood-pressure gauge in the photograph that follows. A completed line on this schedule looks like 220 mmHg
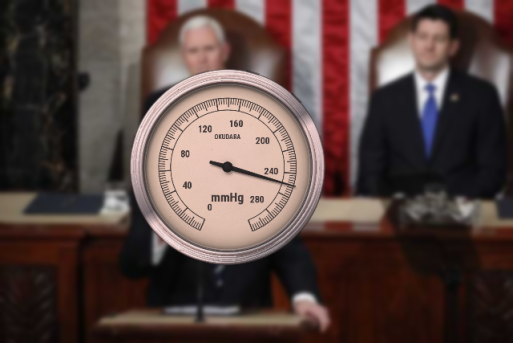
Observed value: 250 mmHg
